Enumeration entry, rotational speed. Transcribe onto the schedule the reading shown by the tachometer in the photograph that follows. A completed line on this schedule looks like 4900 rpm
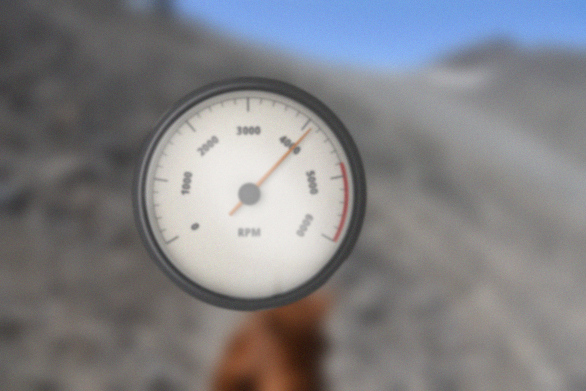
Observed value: 4100 rpm
